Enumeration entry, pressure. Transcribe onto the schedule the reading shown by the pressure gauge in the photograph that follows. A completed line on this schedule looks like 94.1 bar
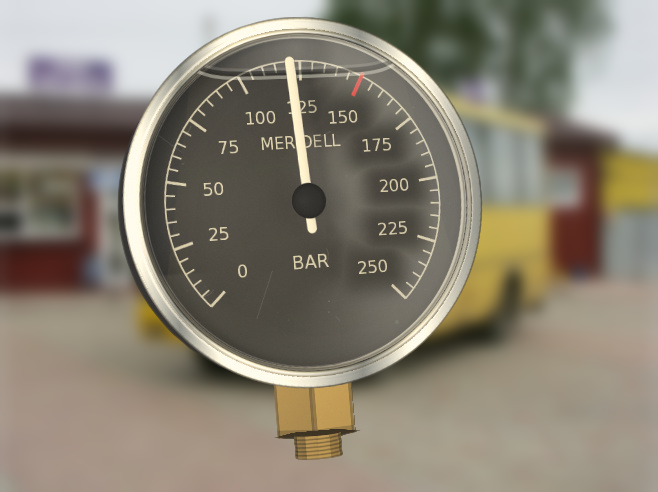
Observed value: 120 bar
